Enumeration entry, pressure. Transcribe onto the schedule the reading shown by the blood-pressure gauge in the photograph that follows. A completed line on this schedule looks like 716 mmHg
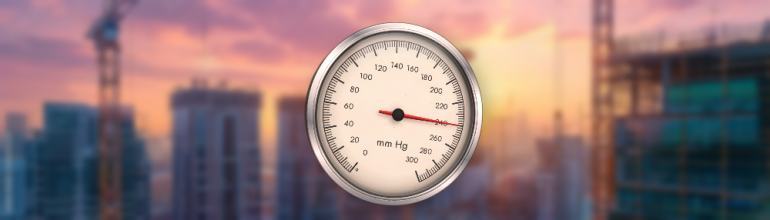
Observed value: 240 mmHg
